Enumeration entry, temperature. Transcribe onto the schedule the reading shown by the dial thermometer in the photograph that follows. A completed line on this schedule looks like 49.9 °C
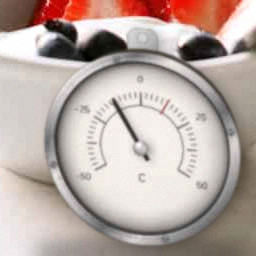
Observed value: -12.5 °C
